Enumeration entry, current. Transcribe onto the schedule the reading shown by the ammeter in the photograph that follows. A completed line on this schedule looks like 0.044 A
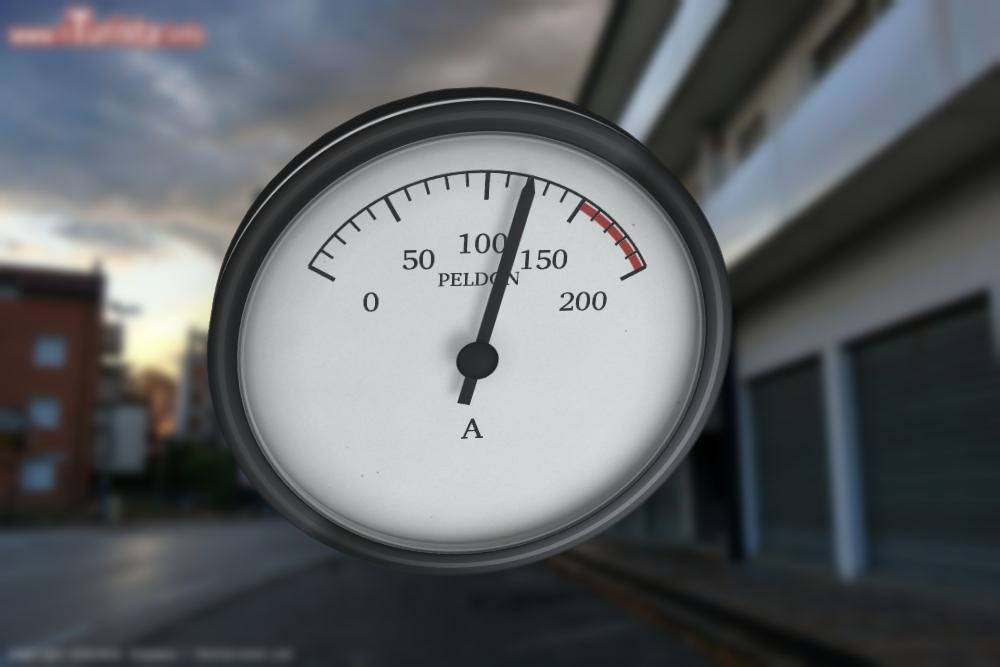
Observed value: 120 A
